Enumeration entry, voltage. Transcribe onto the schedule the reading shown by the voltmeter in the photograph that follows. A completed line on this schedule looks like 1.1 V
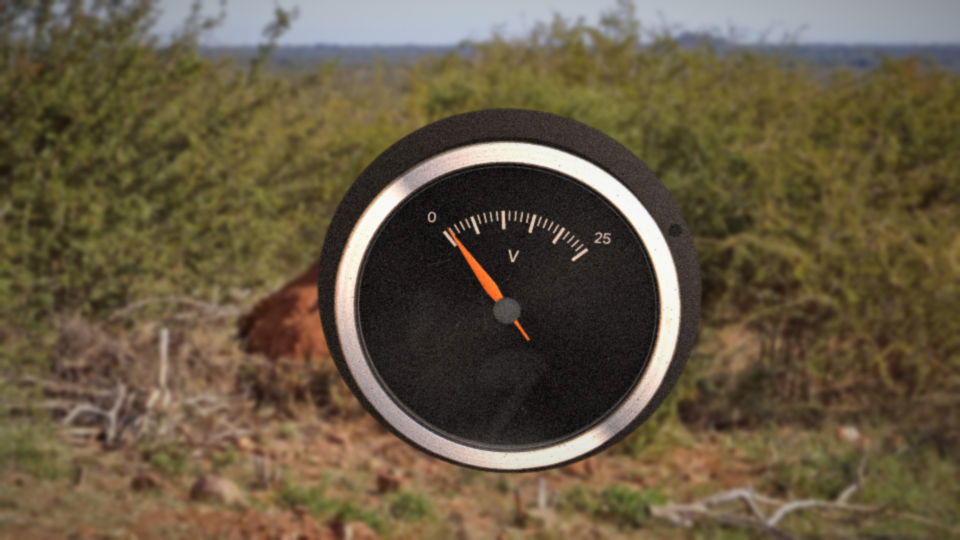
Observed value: 1 V
